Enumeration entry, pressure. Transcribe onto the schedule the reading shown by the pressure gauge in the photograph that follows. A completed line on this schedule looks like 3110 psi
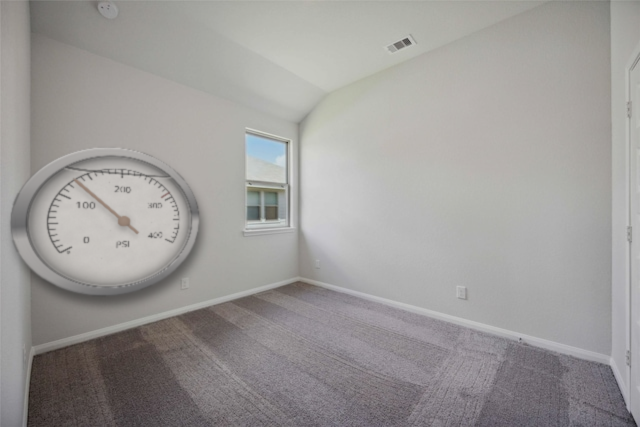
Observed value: 130 psi
